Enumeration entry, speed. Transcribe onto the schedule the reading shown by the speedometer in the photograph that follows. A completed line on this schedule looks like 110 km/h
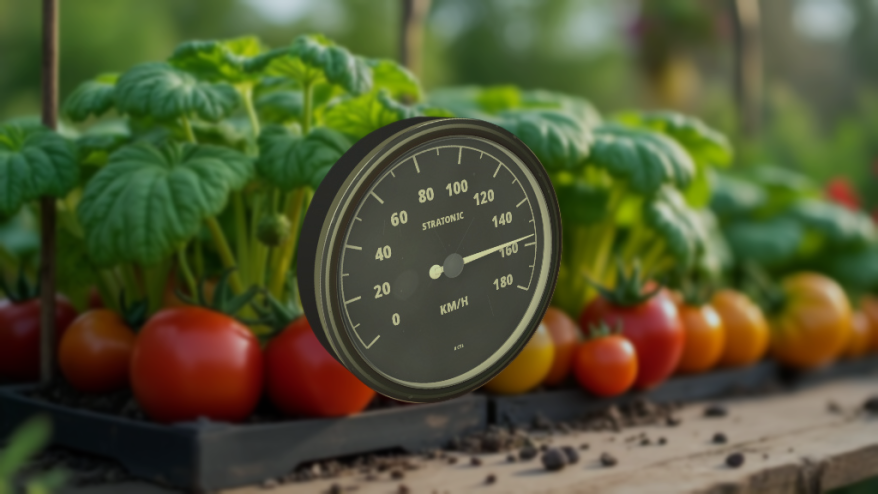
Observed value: 155 km/h
